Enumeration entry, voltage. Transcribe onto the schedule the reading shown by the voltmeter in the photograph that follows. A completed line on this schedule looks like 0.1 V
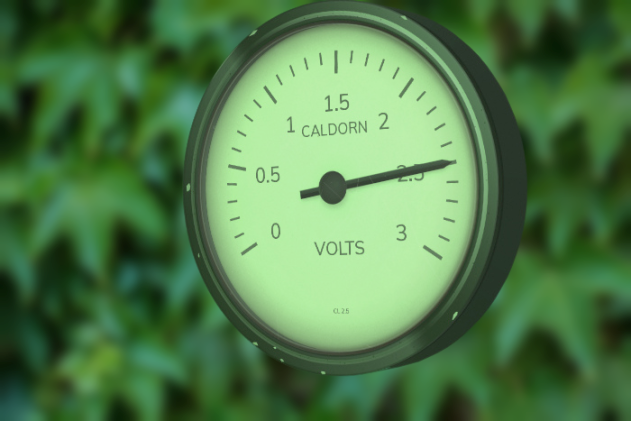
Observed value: 2.5 V
